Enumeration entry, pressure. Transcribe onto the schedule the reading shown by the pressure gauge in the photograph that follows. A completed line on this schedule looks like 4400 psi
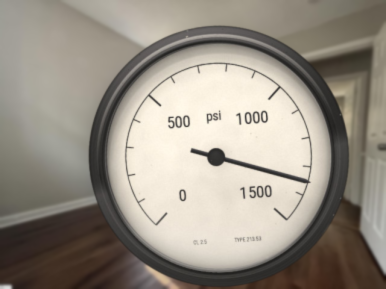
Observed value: 1350 psi
